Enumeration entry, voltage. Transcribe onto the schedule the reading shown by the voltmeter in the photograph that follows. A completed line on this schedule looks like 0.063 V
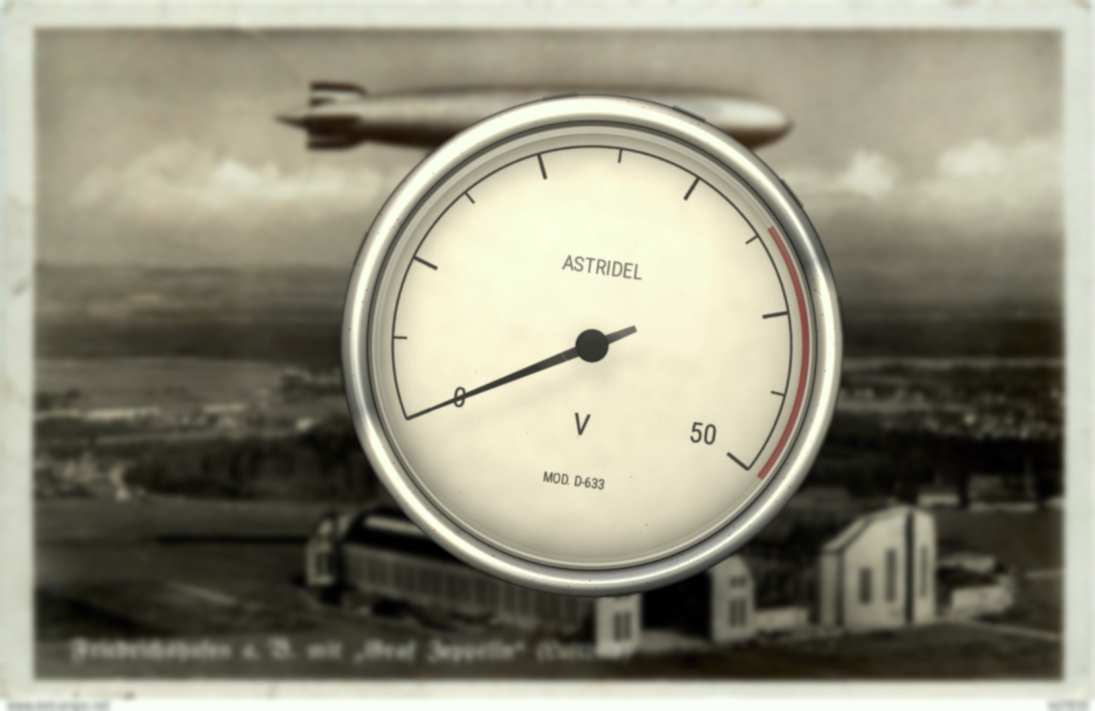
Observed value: 0 V
